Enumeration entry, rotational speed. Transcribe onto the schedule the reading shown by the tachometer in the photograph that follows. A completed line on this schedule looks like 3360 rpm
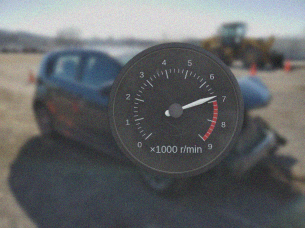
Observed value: 6800 rpm
